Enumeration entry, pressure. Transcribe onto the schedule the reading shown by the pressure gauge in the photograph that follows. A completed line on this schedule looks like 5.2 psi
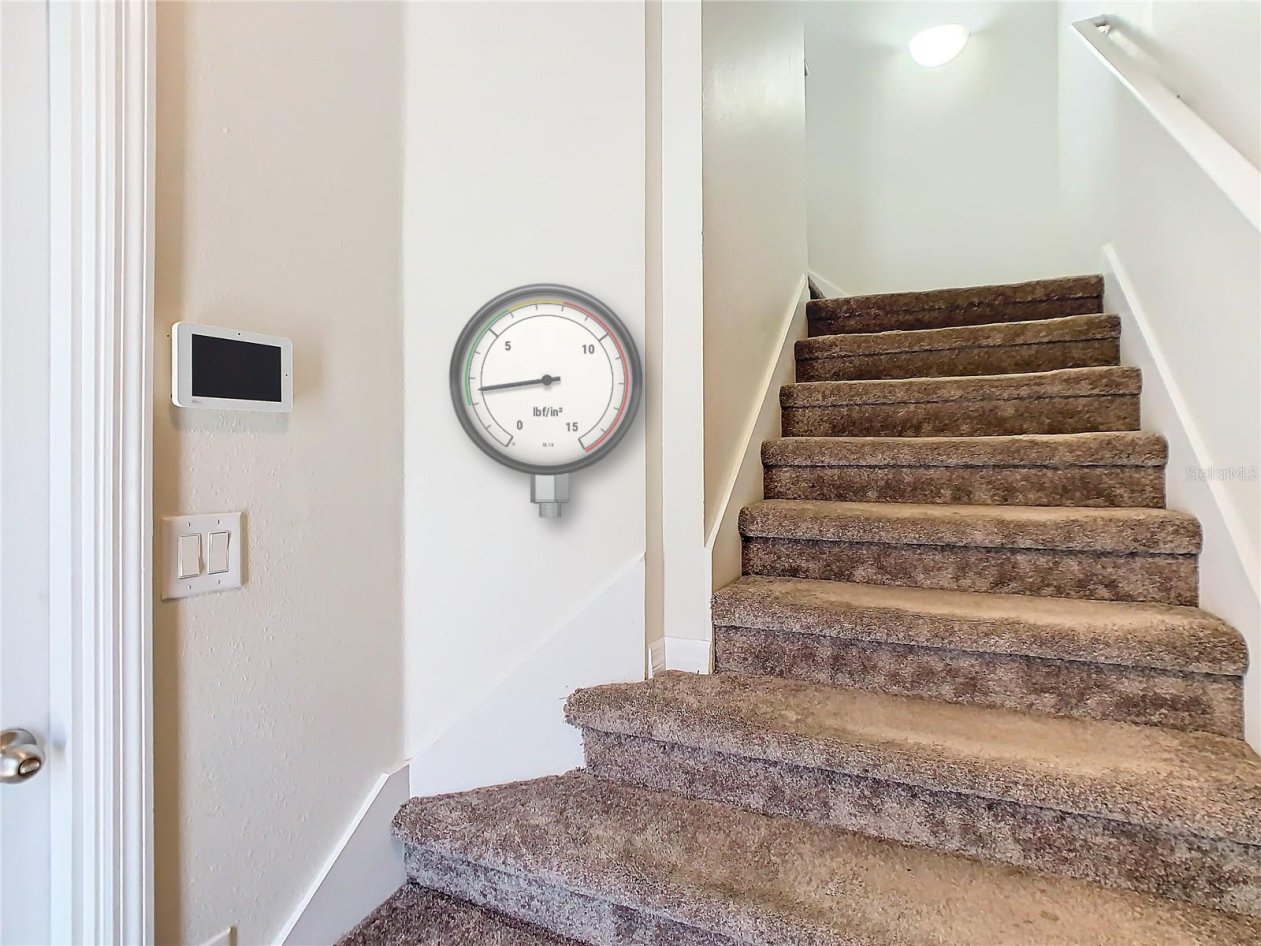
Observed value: 2.5 psi
